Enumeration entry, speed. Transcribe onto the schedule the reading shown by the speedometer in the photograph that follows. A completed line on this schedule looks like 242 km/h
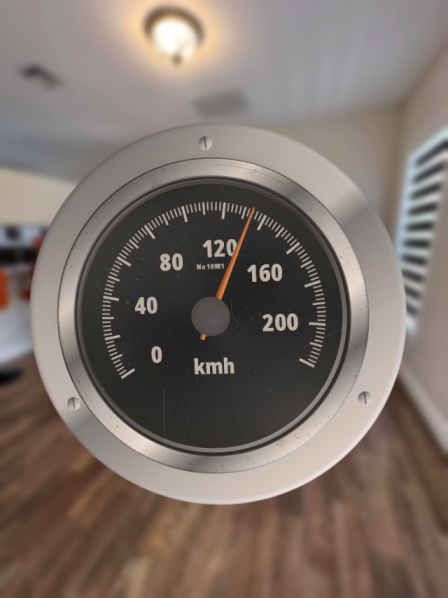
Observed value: 134 km/h
